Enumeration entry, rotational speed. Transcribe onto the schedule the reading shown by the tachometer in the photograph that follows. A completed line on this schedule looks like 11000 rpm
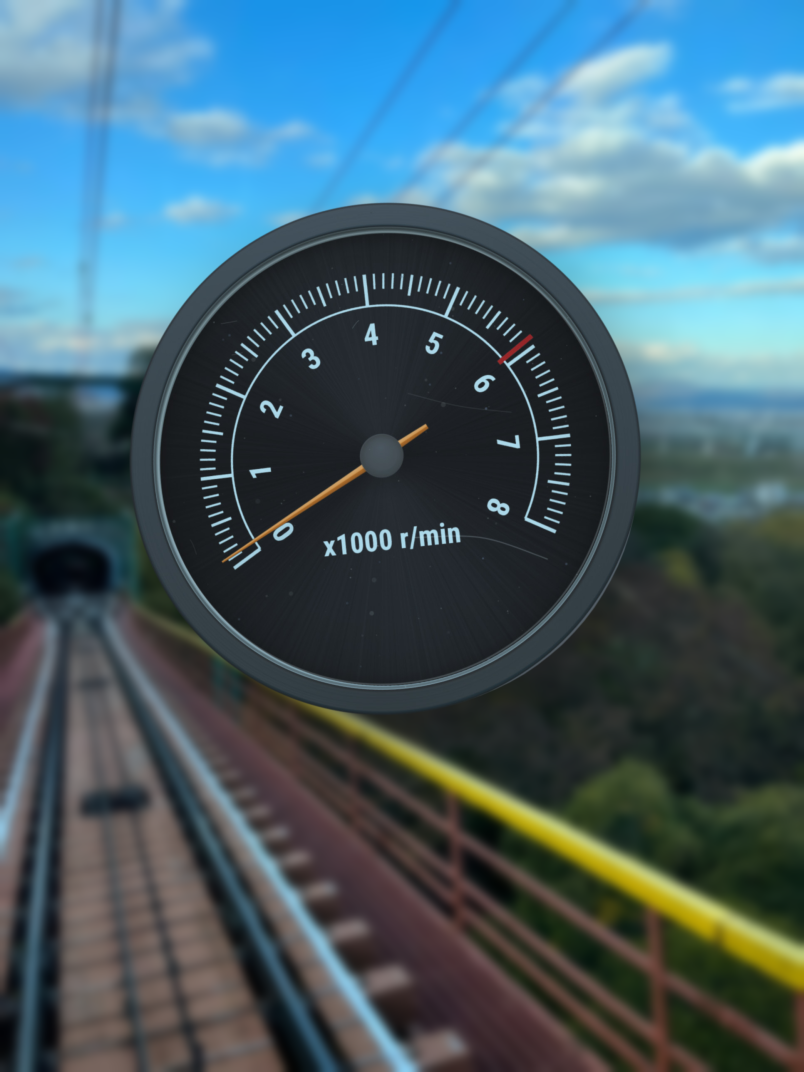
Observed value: 100 rpm
